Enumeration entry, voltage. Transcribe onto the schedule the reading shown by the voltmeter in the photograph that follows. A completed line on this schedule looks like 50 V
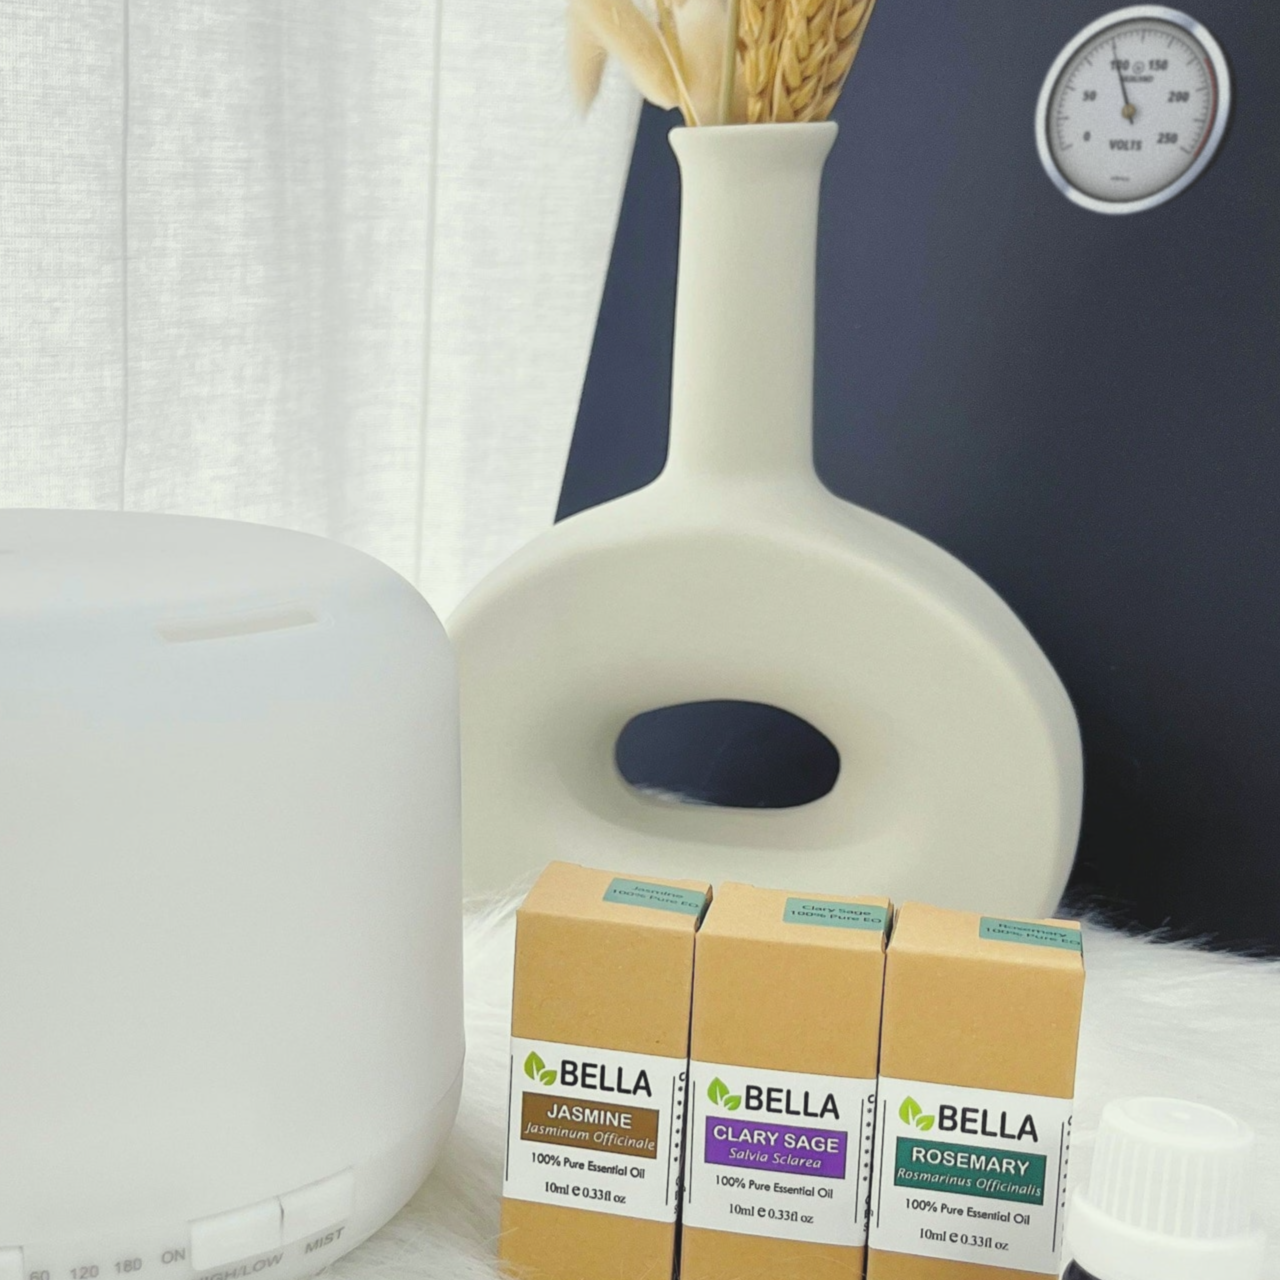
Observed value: 100 V
